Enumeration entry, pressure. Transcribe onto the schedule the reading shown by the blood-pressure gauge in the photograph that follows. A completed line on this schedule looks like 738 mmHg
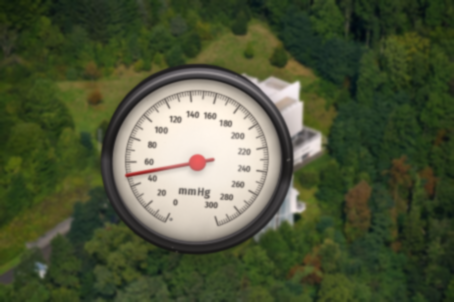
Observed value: 50 mmHg
